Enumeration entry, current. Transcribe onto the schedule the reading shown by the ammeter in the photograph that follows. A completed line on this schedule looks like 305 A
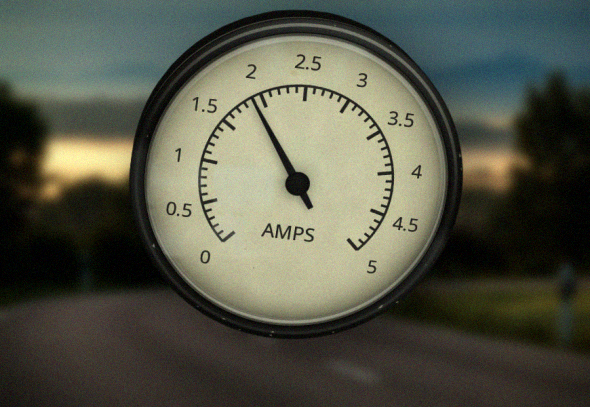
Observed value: 1.9 A
